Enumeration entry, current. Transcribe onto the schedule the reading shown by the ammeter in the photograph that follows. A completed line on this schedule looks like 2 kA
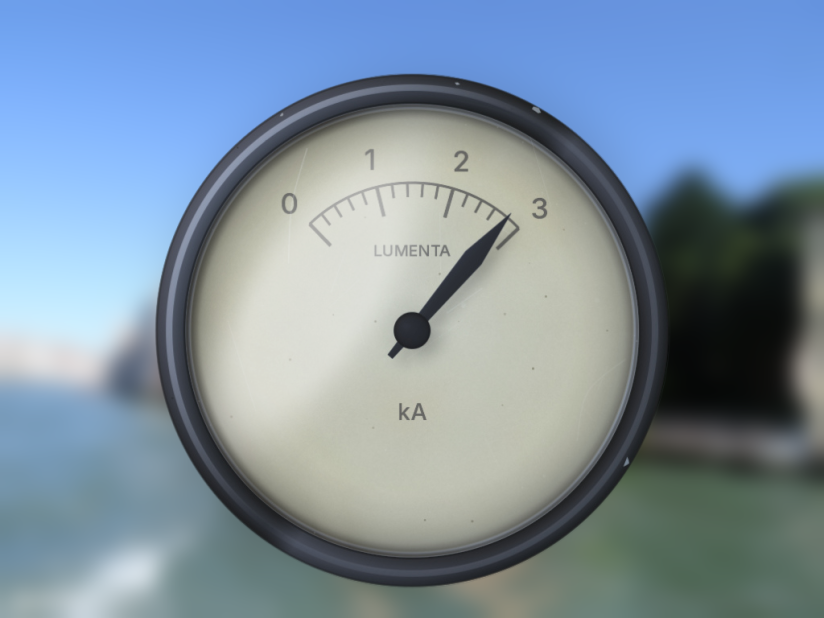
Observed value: 2.8 kA
